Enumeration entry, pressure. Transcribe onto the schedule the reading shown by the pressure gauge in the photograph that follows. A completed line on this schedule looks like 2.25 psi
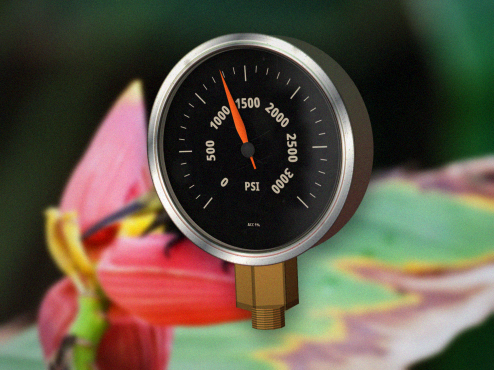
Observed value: 1300 psi
